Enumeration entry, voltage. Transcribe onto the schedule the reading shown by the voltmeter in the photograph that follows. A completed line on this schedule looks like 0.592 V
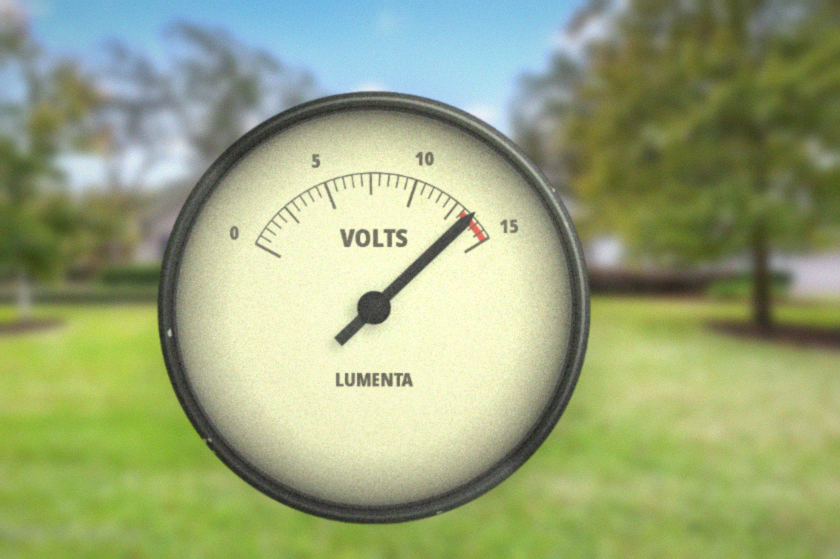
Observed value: 13.5 V
